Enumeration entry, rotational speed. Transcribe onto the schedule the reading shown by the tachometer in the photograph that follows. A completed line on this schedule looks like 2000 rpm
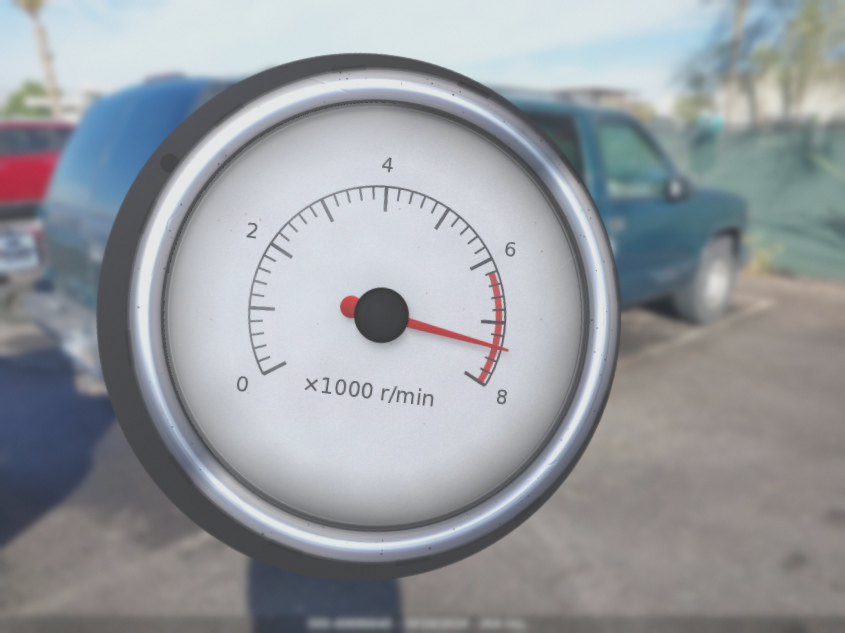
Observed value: 7400 rpm
